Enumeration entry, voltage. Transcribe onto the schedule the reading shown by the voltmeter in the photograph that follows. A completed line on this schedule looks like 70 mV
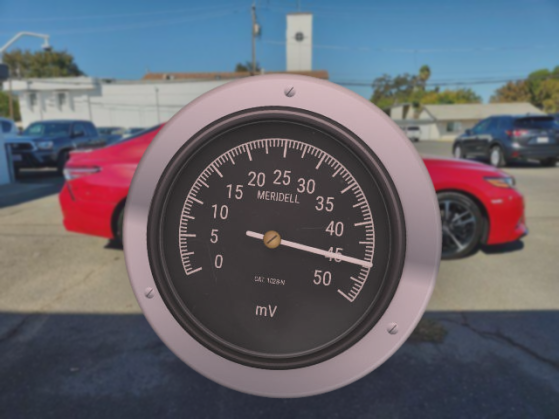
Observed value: 45 mV
